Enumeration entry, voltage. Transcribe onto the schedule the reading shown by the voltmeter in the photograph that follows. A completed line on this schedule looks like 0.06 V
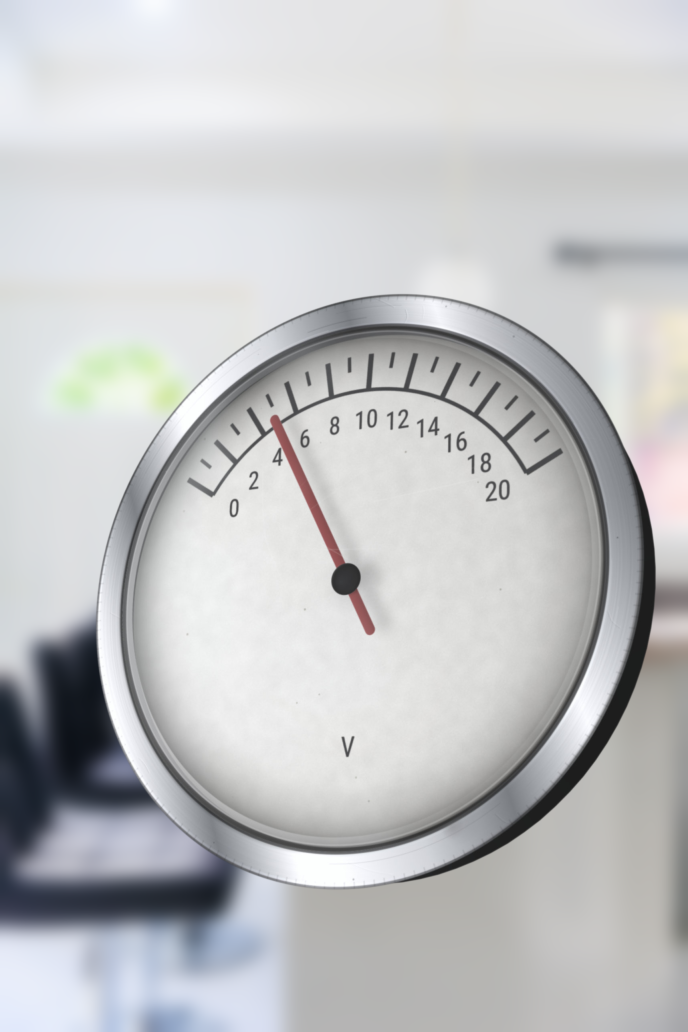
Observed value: 5 V
